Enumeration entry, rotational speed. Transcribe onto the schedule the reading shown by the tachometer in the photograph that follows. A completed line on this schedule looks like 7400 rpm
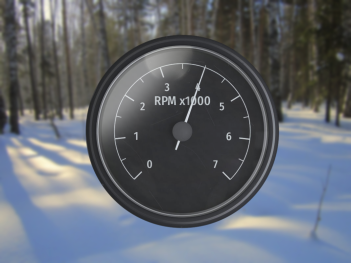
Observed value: 4000 rpm
